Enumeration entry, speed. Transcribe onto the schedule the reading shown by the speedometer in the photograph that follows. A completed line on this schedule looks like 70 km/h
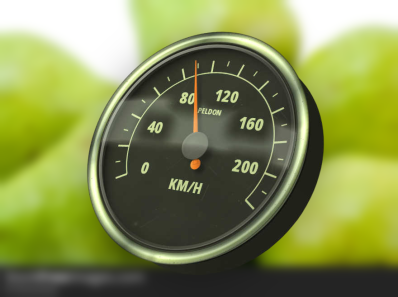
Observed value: 90 km/h
